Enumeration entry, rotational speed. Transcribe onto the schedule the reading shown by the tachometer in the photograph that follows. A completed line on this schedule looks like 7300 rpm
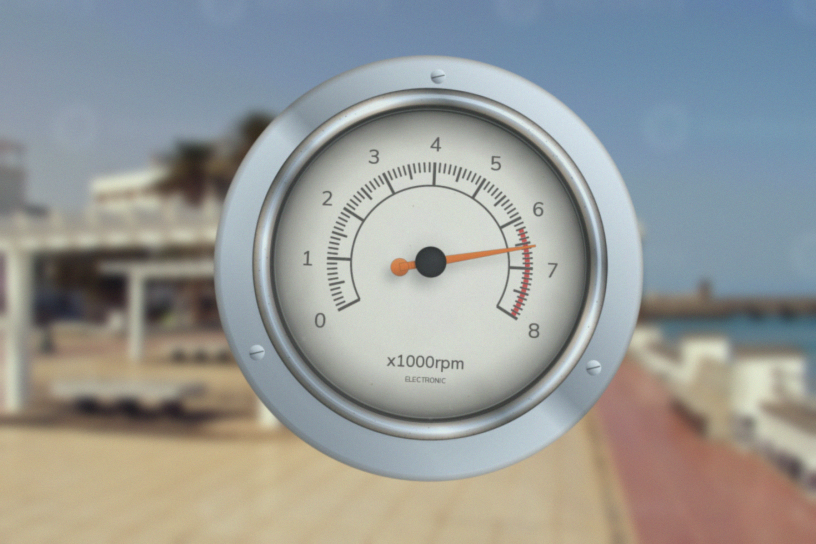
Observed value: 6600 rpm
